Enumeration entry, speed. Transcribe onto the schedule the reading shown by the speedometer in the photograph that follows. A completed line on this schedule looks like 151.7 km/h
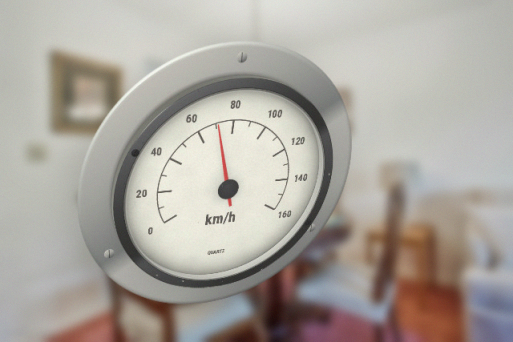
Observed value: 70 km/h
